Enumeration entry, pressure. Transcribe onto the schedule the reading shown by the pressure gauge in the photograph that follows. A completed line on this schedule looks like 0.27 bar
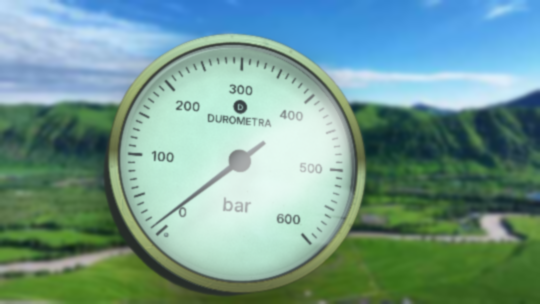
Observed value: 10 bar
